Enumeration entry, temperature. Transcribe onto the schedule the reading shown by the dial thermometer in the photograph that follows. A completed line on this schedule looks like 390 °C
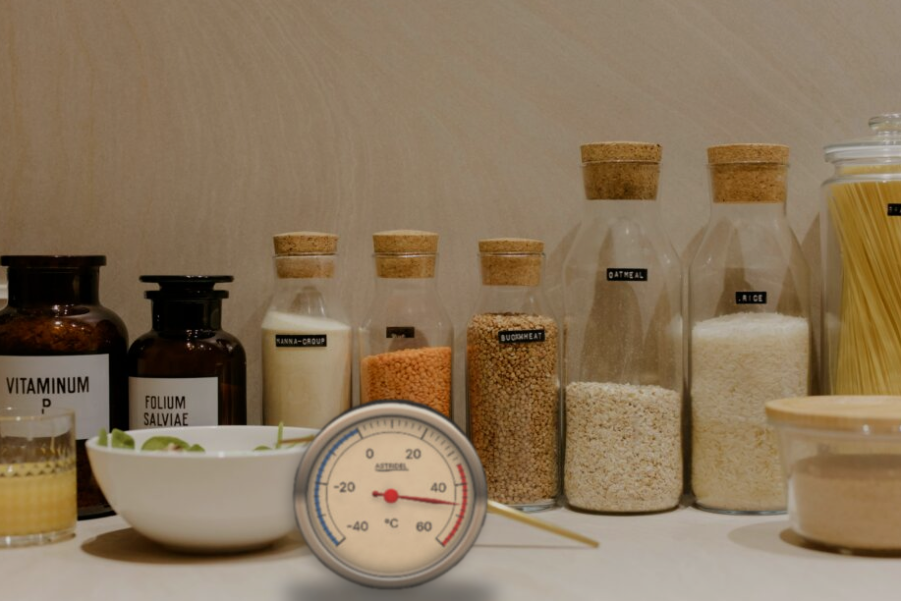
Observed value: 46 °C
